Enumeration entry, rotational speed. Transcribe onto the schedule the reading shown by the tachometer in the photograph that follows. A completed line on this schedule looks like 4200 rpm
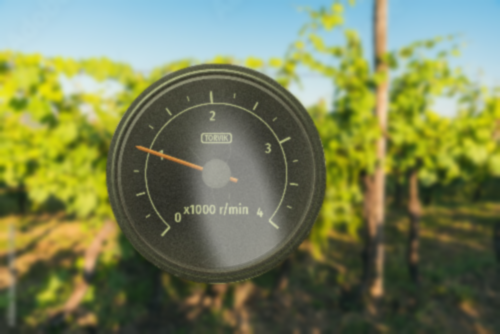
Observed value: 1000 rpm
